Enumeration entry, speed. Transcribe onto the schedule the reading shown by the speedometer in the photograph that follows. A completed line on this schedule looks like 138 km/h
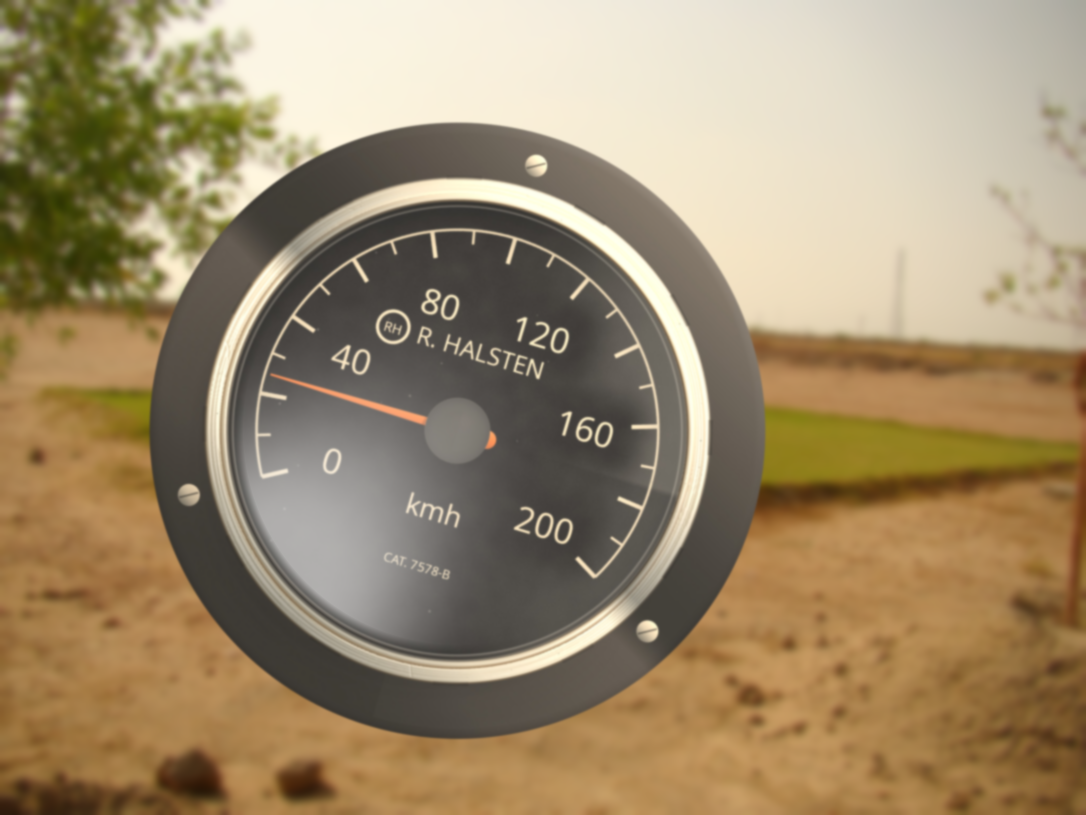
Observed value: 25 km/h
